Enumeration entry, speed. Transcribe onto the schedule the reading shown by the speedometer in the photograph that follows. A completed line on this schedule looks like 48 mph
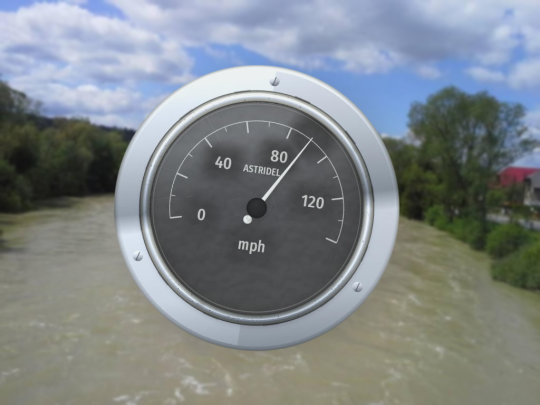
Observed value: 90 mph
